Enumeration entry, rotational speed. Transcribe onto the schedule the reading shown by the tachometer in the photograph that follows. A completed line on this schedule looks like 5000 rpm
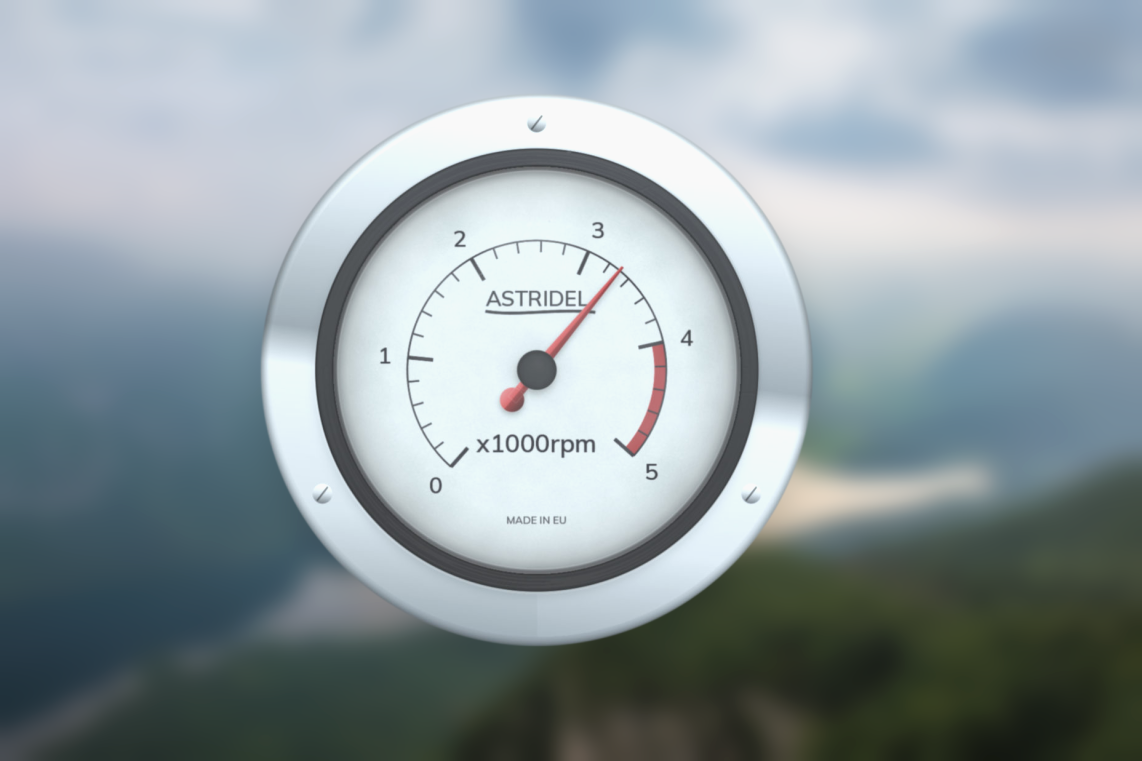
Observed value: 3300 rpm
